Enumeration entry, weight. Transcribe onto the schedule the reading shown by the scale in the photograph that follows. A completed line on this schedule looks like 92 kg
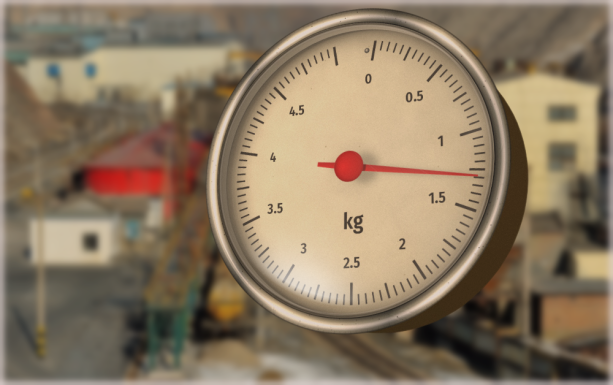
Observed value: 1.3 kg
